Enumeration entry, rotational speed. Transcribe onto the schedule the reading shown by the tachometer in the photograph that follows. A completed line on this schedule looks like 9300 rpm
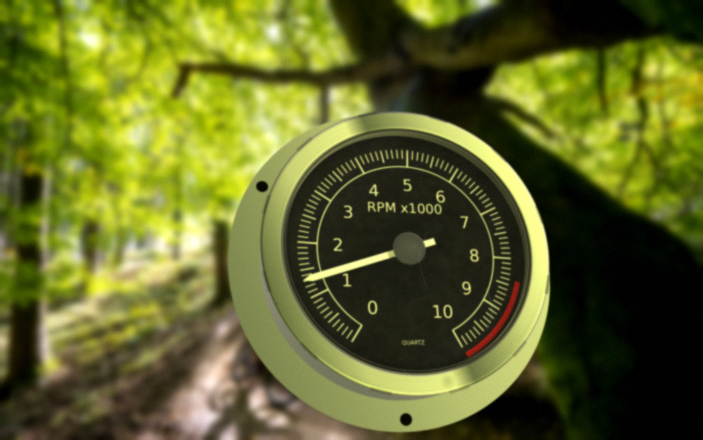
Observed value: 1300 rpm
